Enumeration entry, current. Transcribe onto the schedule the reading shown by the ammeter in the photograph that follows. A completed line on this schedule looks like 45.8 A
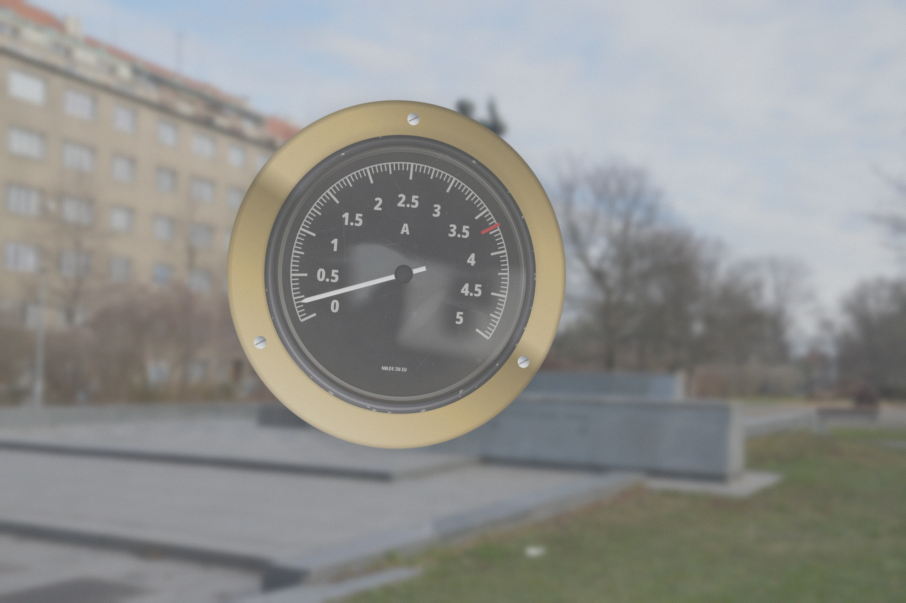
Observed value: 0.2 A
